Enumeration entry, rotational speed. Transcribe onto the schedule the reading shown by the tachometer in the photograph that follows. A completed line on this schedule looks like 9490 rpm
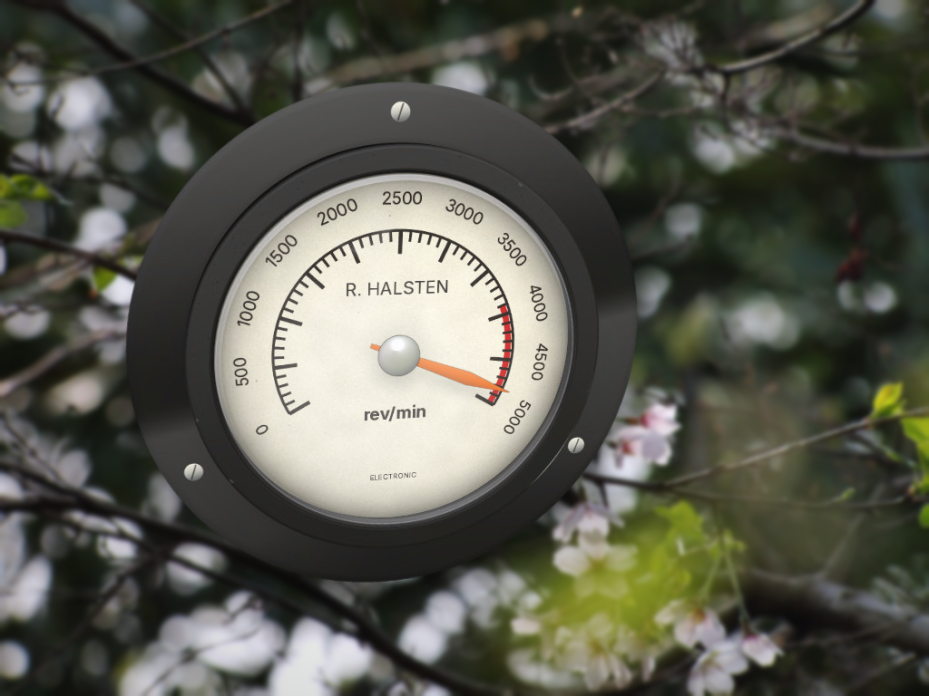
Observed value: 4800 rpm
